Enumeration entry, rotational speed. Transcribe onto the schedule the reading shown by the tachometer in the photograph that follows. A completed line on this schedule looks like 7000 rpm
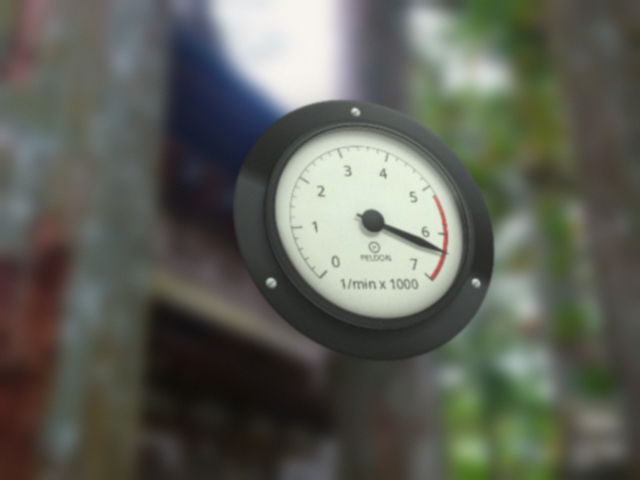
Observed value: 6400 rpm
